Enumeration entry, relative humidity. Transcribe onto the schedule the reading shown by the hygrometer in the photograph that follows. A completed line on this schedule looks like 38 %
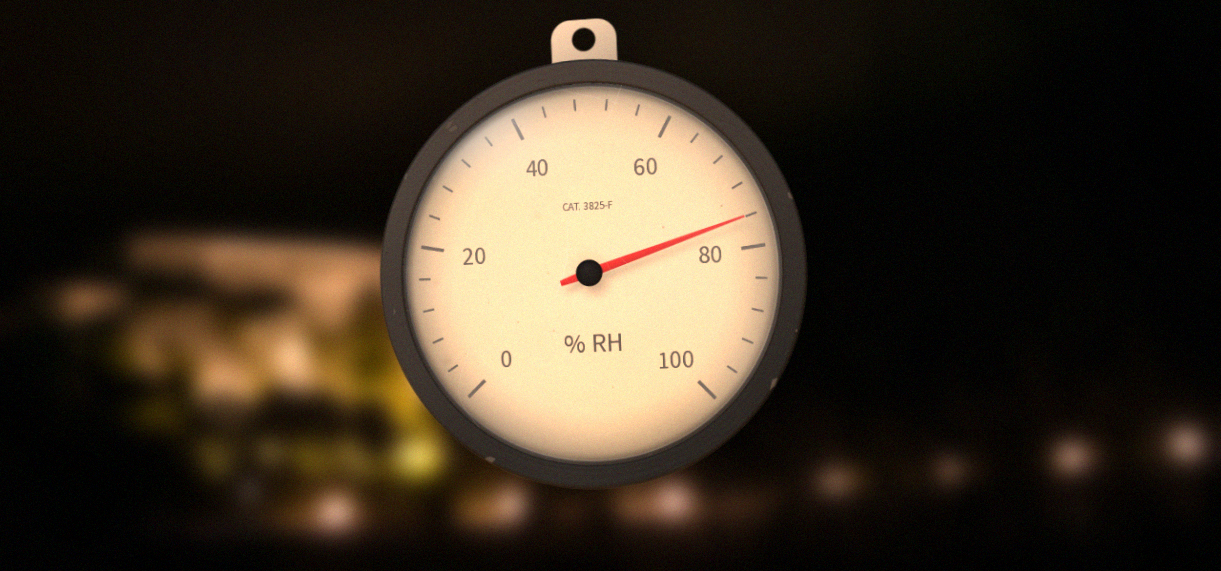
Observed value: 76 %
